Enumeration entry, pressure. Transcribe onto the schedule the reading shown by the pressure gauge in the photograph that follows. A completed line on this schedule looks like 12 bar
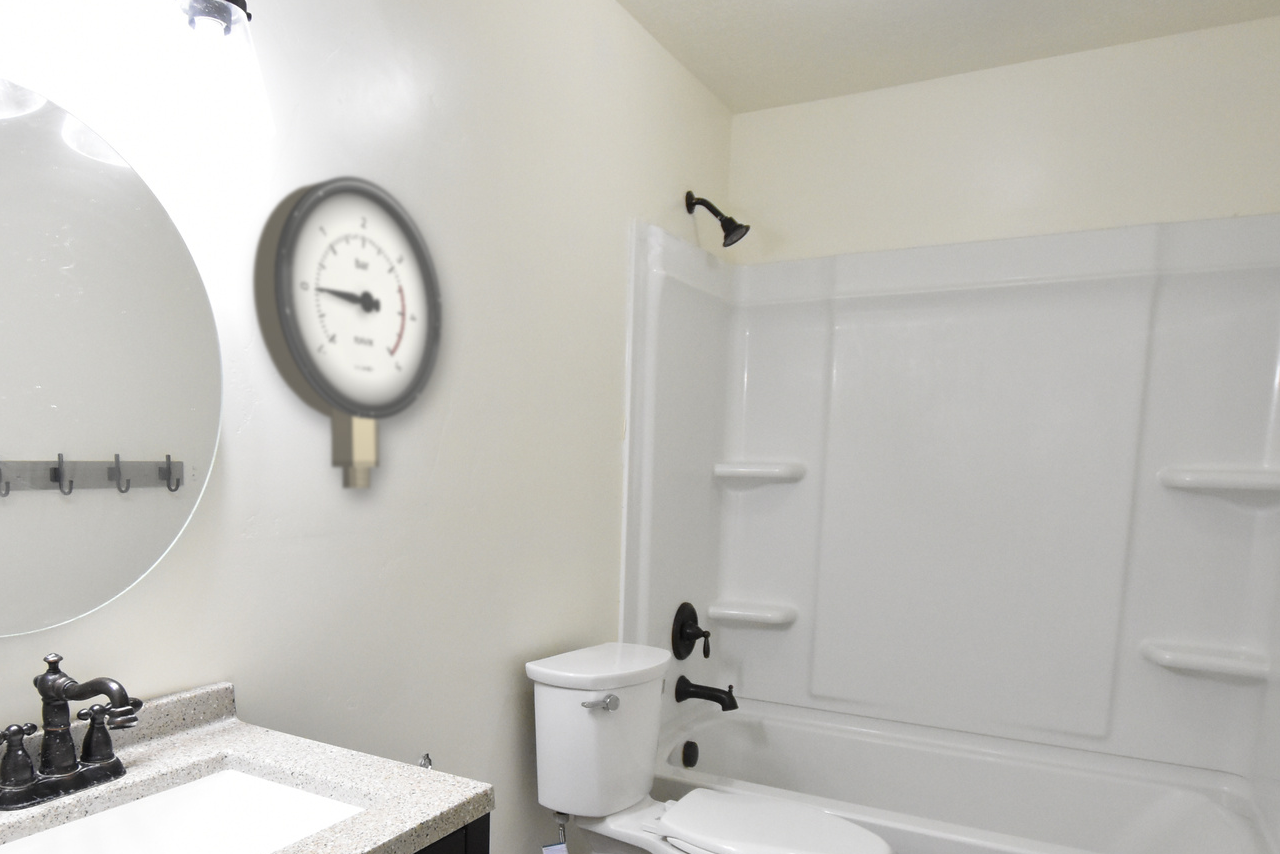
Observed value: 0 bar
